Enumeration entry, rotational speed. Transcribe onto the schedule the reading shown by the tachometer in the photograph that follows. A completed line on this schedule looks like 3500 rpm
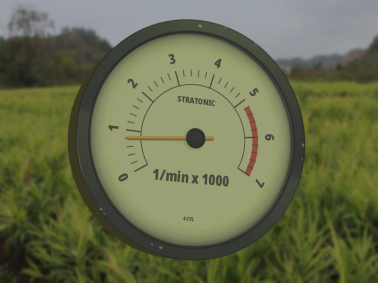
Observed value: 800 rpm
